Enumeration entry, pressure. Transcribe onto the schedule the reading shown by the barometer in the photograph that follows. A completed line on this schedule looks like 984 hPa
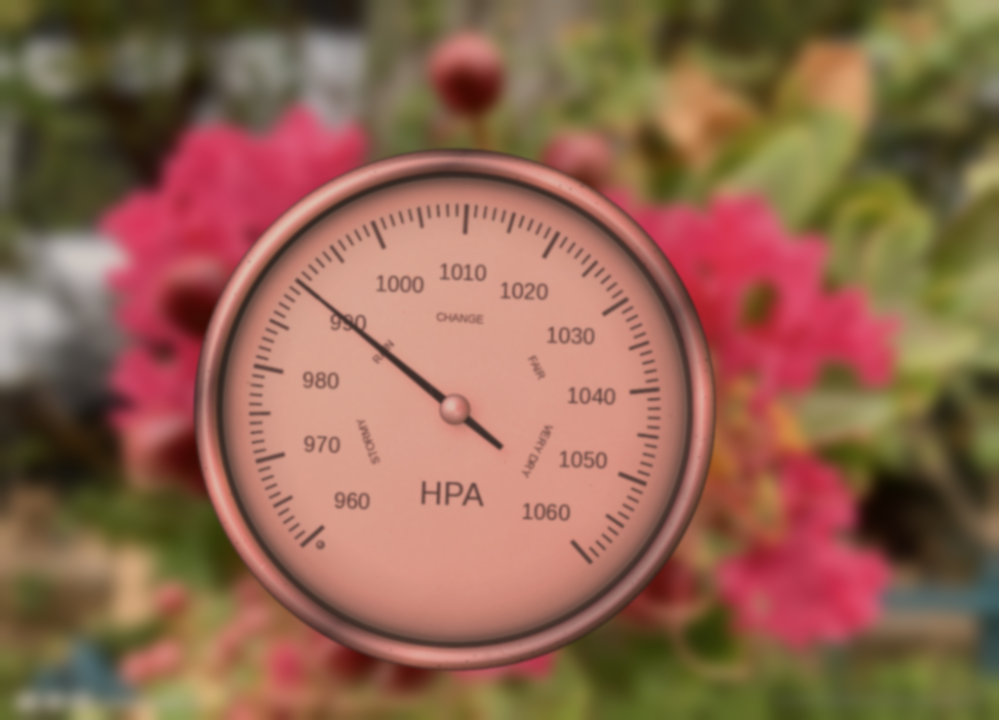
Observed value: 990 hPa
